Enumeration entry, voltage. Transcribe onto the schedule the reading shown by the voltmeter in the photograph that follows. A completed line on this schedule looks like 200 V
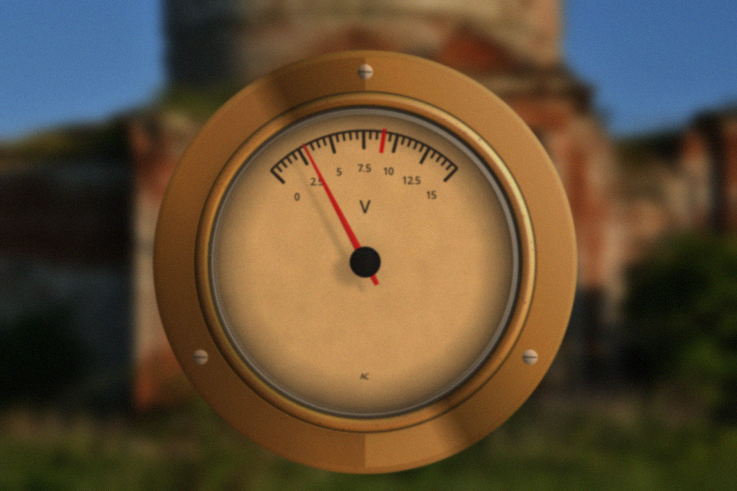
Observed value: 3 V
